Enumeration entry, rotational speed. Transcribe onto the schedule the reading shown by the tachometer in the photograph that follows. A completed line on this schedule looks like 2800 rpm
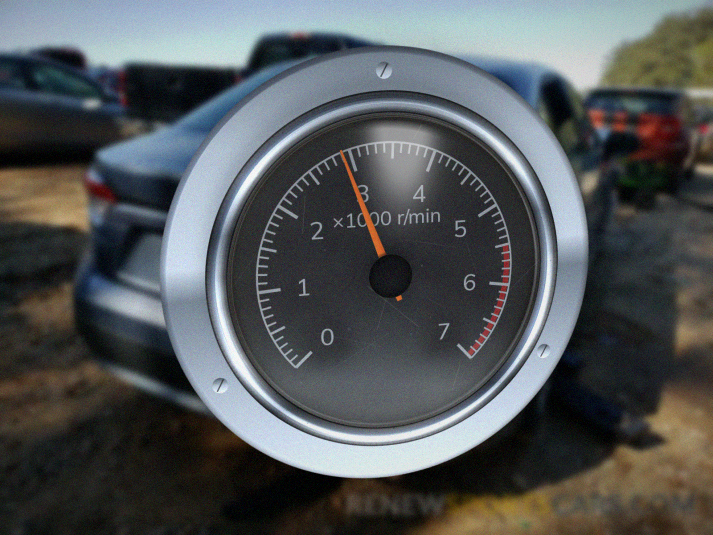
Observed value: 2900 rpm
